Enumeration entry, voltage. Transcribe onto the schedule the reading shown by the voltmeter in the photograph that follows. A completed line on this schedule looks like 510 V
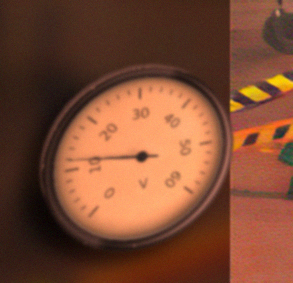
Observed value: 12 V
